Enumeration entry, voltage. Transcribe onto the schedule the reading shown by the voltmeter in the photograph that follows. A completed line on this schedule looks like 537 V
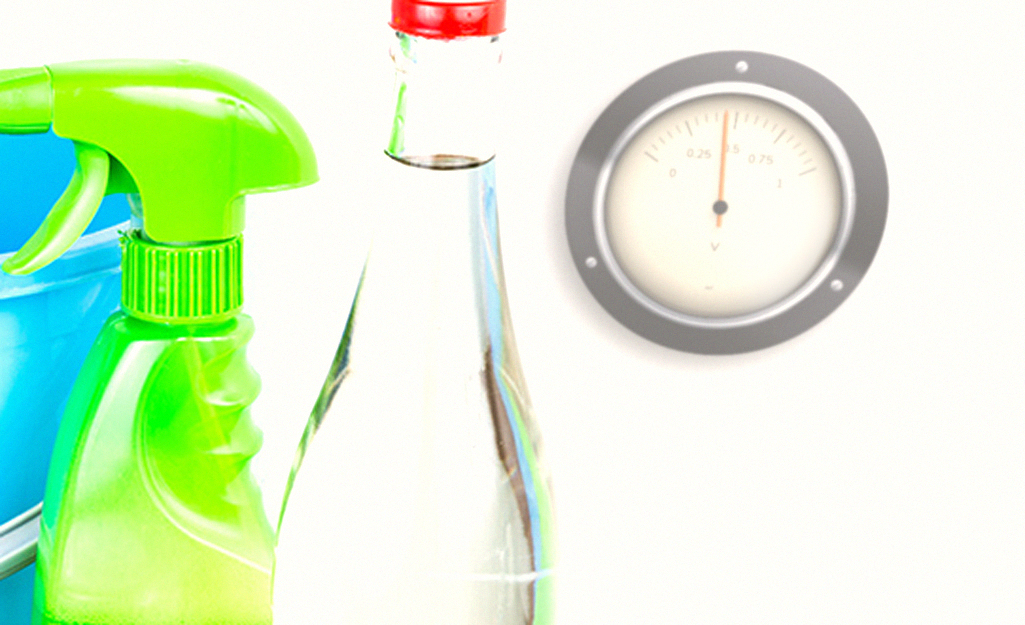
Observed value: 0.45 V
